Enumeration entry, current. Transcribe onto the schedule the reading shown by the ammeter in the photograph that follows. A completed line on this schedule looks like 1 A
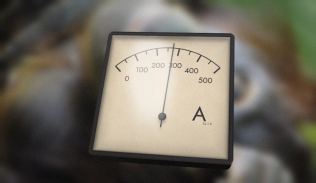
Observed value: 275 A
